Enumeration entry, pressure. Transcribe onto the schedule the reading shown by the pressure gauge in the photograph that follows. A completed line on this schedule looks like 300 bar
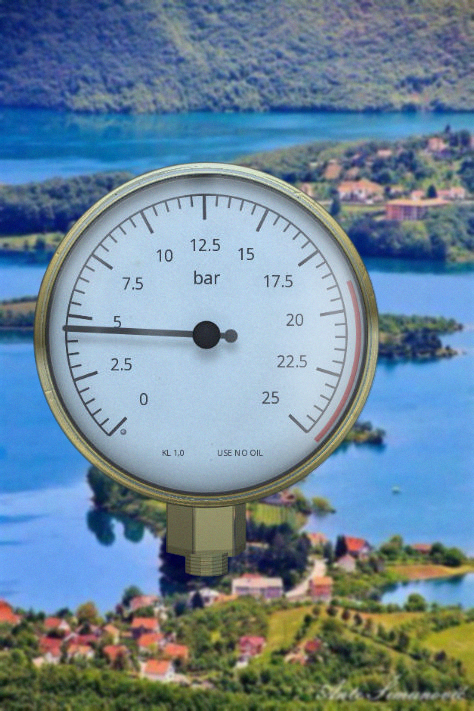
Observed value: 4.5 bar
